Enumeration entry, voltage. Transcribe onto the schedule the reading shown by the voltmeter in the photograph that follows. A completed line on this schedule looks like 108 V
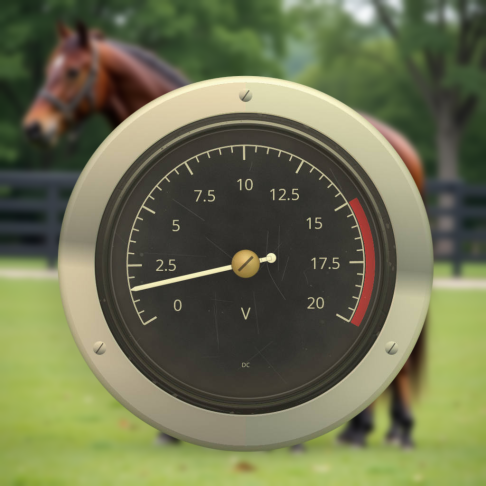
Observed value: 1.5 V
